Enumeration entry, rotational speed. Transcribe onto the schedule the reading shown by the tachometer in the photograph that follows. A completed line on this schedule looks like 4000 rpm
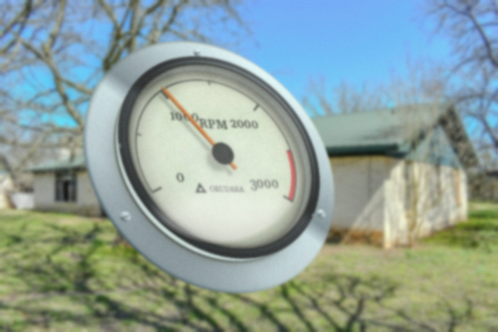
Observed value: 1000 rpm
